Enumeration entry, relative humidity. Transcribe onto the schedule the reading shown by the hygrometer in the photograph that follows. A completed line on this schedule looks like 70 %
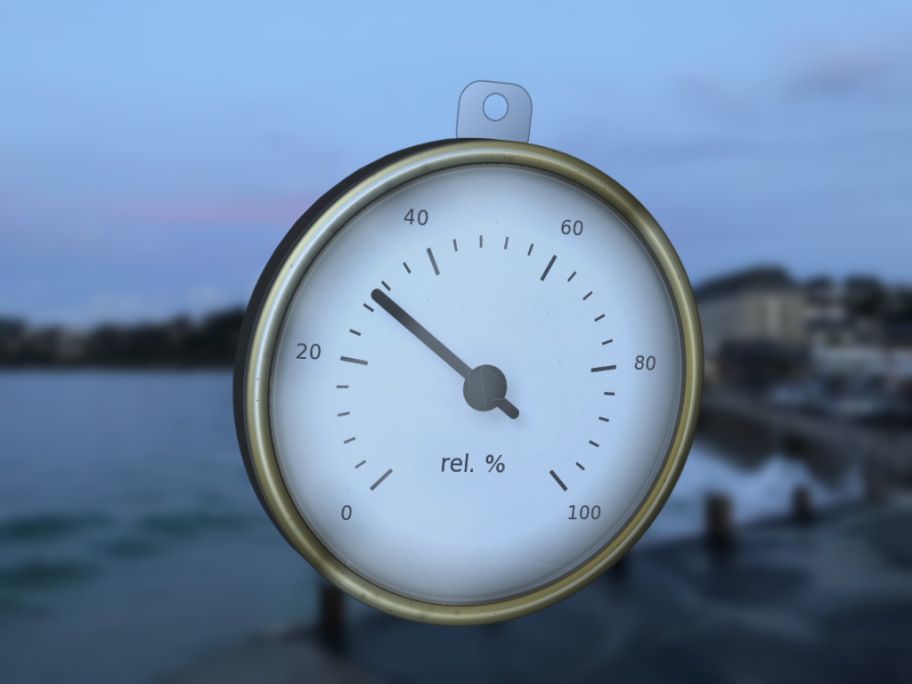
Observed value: 30 %
